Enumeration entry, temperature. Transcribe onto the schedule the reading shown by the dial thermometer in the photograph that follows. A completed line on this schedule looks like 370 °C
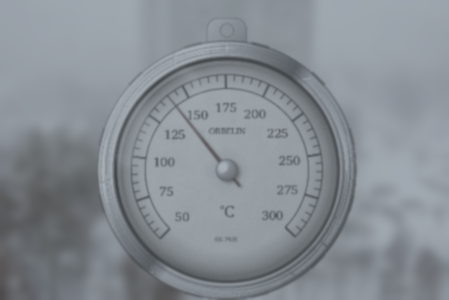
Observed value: 140 °C
